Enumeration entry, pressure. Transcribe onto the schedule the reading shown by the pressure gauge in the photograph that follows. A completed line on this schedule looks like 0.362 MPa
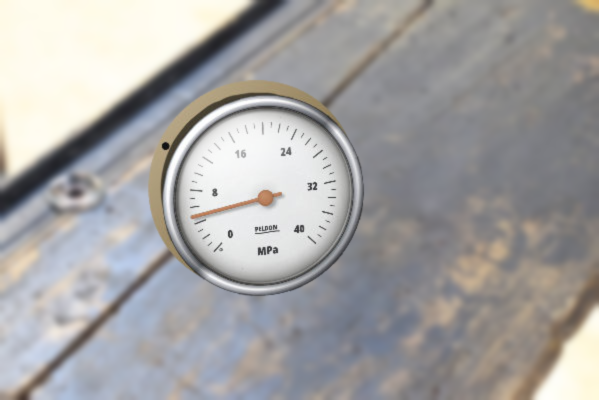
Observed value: 5 MPa
